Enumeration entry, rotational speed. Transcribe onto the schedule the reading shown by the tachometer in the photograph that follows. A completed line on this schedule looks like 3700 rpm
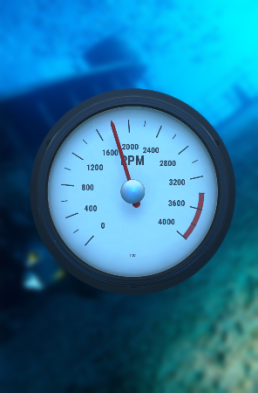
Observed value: 1800 rpm
